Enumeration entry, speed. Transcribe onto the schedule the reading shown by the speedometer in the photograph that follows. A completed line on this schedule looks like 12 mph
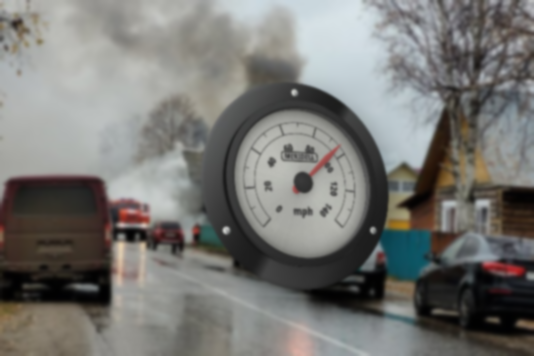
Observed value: 95 mph
